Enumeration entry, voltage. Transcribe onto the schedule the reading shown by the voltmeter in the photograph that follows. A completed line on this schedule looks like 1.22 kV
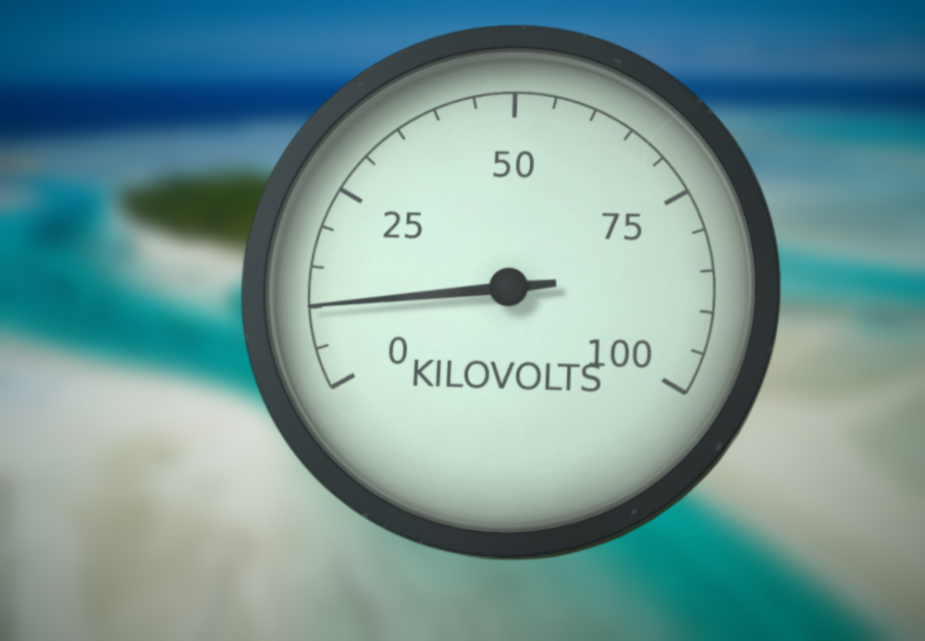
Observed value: 10 kV
